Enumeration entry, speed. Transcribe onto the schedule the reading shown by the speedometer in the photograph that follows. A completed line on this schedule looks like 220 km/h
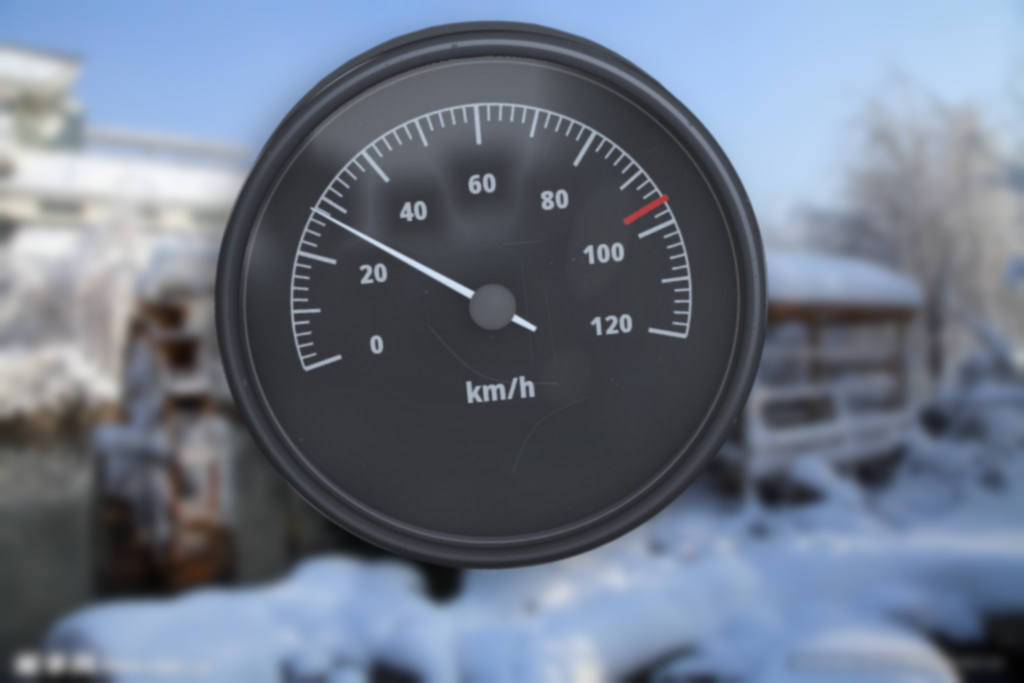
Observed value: 28 km/h
